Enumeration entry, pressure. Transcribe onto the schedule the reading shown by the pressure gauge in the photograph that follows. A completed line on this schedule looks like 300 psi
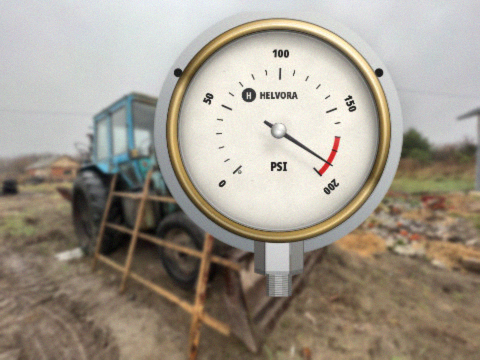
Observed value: 190 psi
